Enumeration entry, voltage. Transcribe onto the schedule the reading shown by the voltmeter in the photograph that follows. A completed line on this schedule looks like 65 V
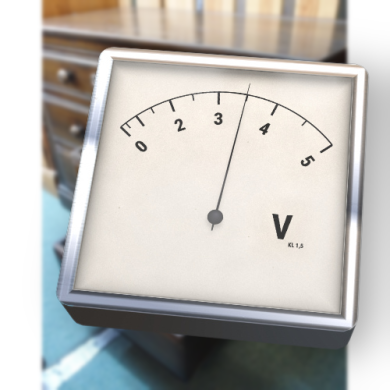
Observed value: 3.5 V
